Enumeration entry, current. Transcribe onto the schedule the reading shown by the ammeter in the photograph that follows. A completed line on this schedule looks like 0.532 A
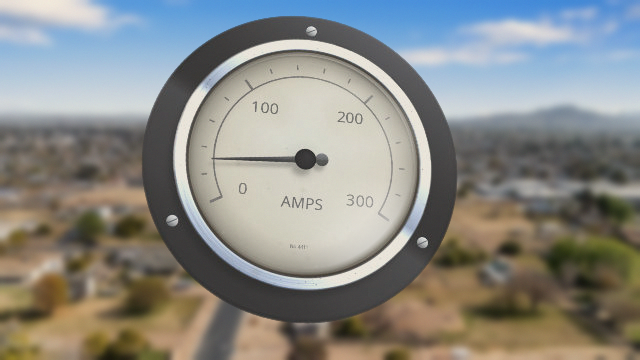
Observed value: 30 A
